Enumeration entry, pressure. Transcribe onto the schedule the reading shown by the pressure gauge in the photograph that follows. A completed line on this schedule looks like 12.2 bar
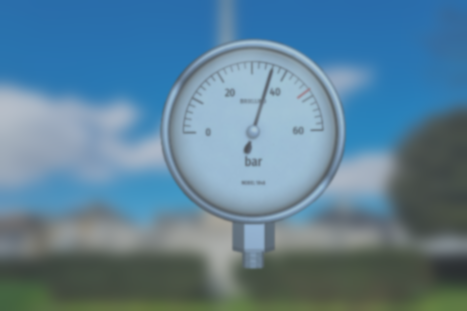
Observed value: 36 bar
